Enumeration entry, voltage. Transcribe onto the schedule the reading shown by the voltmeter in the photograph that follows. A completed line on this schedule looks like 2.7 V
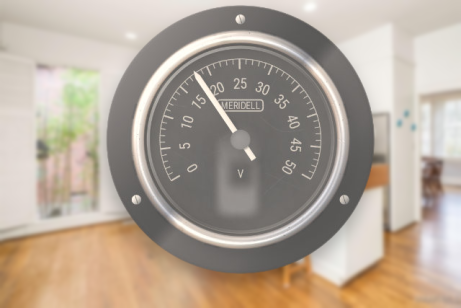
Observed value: 18 V
